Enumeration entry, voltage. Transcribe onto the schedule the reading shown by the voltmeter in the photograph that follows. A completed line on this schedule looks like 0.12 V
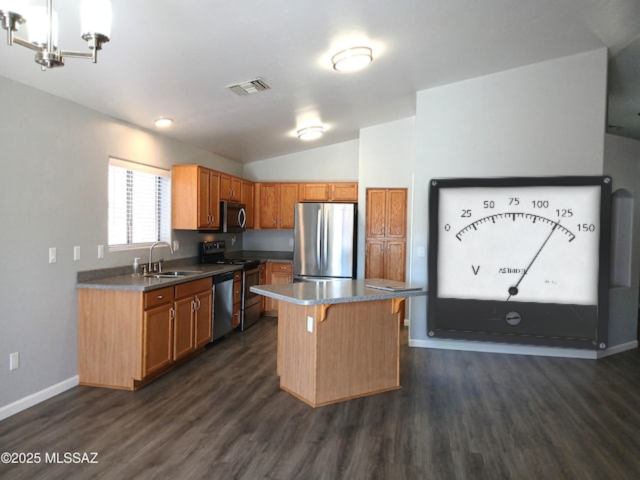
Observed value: 125 V
